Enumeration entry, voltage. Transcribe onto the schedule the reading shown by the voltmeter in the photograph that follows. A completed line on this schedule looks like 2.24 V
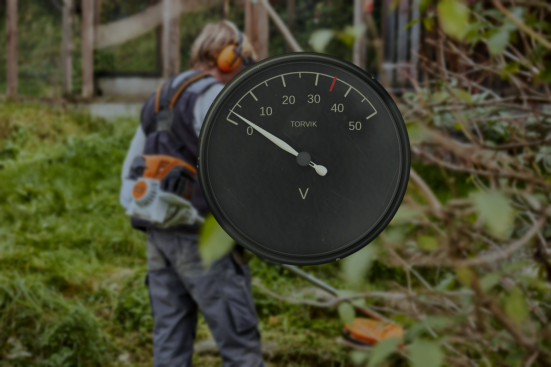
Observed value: 2.5 V
